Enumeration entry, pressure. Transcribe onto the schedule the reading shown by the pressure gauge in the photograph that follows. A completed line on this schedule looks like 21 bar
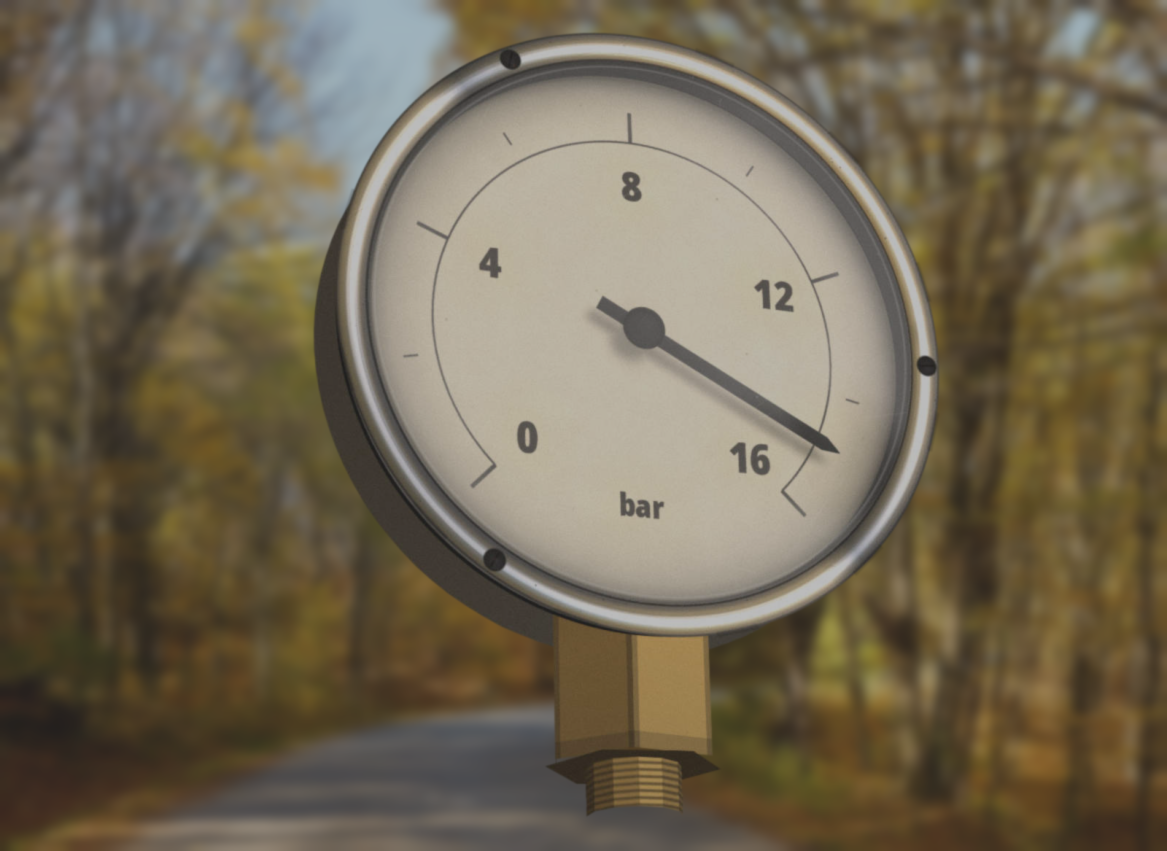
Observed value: 15 bar
